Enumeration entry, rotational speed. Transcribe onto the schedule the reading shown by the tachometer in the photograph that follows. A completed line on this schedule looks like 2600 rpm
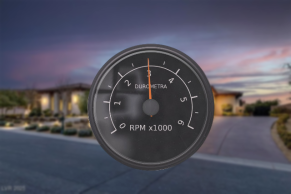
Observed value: 3000 rpm
